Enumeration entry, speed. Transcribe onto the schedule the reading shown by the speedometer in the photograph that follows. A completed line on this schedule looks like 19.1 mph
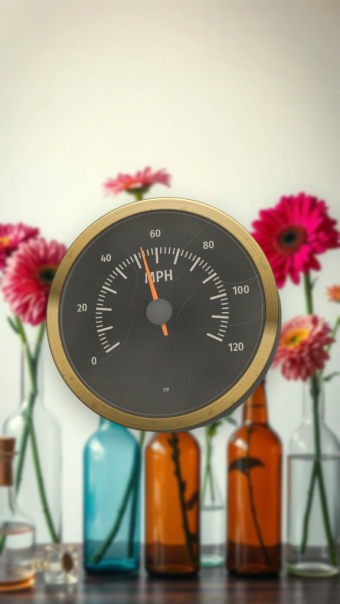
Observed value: 54 mph
